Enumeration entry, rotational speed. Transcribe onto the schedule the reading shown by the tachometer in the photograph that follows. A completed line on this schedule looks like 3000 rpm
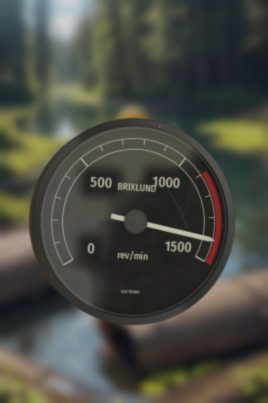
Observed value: 1400 rpm
